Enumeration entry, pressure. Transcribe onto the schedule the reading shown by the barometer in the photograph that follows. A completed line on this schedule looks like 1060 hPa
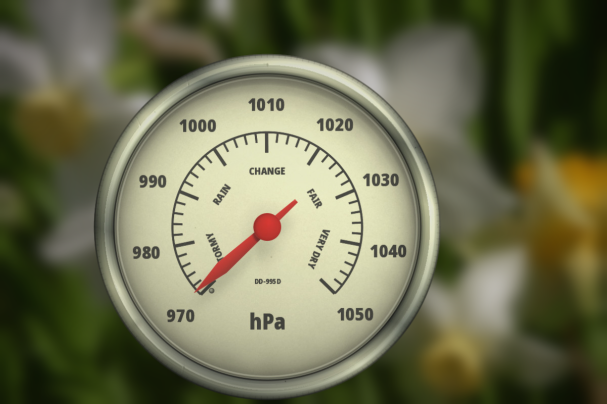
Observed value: 971 hPa
